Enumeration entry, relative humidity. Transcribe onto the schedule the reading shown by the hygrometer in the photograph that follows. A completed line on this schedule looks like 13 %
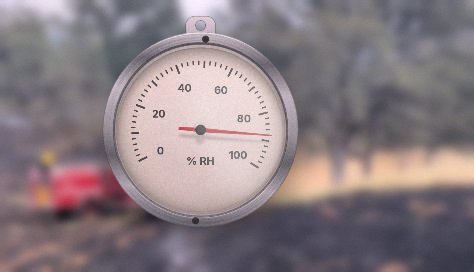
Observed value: 88 %
